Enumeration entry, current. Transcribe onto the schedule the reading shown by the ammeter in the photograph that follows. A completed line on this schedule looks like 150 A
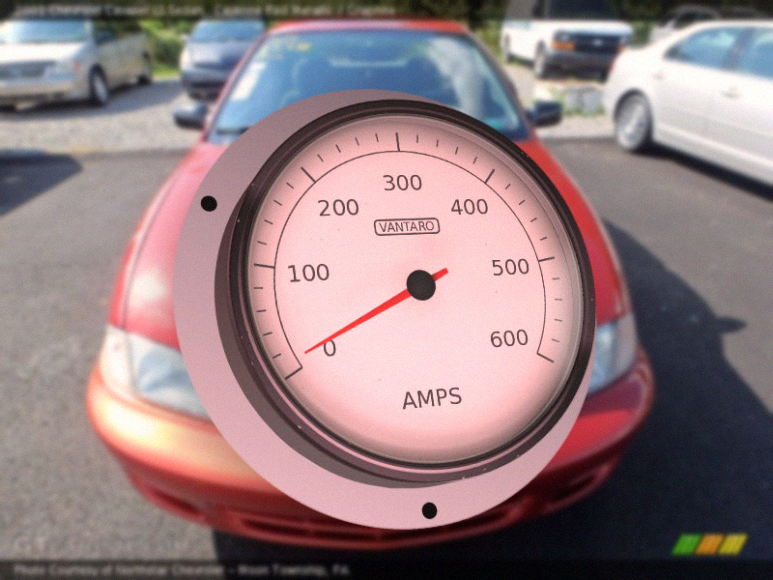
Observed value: 10 A
